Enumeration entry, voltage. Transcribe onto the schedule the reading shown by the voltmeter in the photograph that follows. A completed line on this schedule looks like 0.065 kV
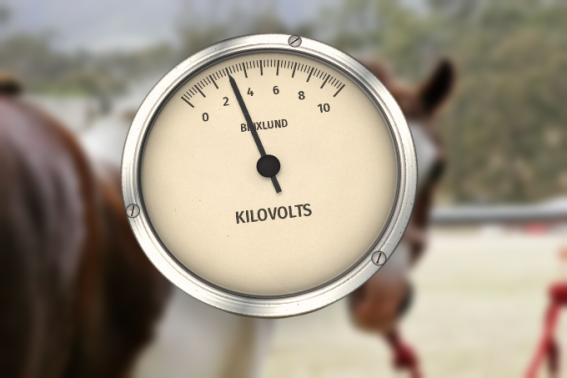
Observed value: 3 kV
